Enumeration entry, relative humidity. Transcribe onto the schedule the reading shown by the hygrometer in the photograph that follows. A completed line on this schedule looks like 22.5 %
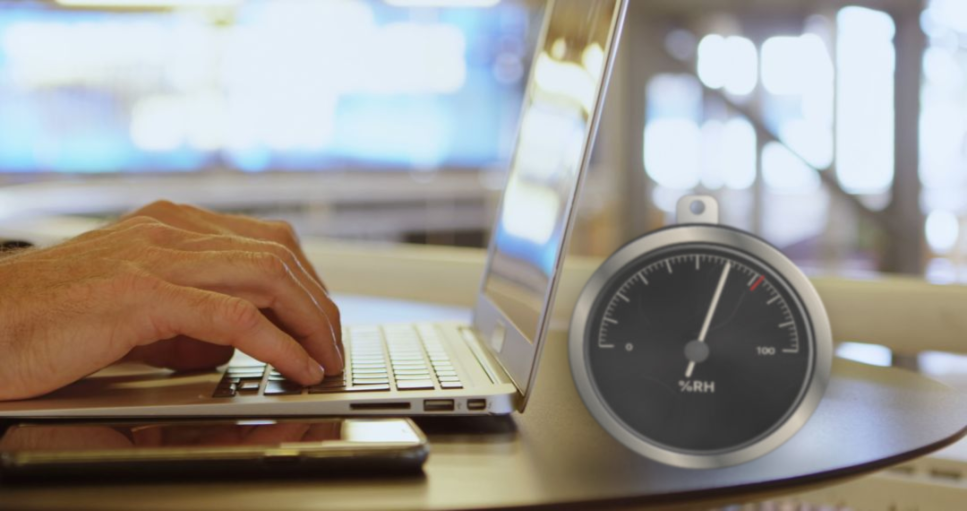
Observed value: 60 %
